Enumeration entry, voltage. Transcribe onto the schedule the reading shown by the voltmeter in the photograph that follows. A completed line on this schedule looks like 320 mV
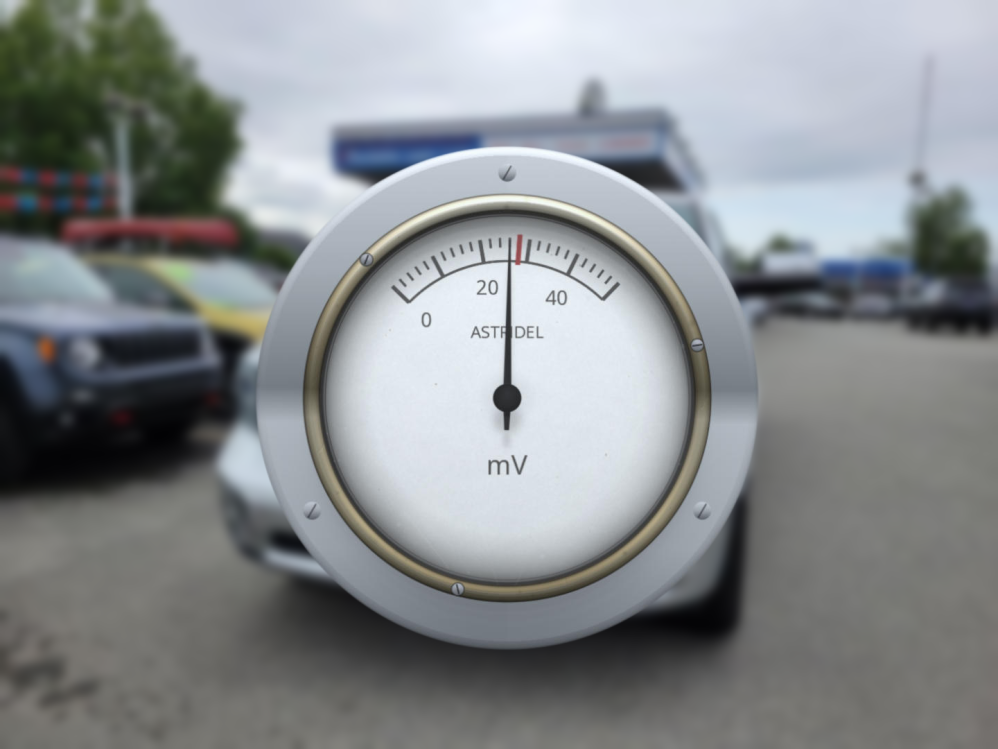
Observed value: 26 mV
